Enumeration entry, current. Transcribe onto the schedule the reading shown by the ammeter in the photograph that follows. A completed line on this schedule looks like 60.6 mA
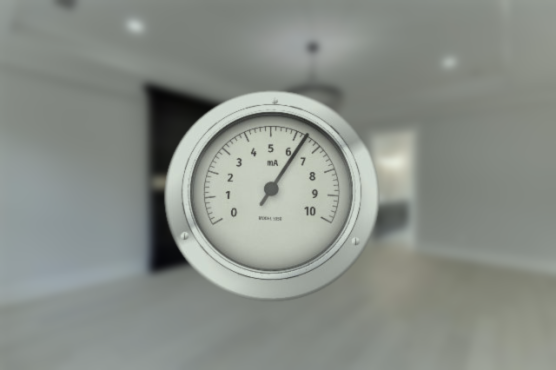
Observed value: 6.4 mA
